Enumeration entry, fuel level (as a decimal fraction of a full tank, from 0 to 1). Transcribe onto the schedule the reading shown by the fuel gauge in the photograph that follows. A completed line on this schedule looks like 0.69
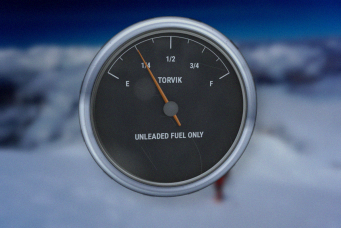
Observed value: 0.25
